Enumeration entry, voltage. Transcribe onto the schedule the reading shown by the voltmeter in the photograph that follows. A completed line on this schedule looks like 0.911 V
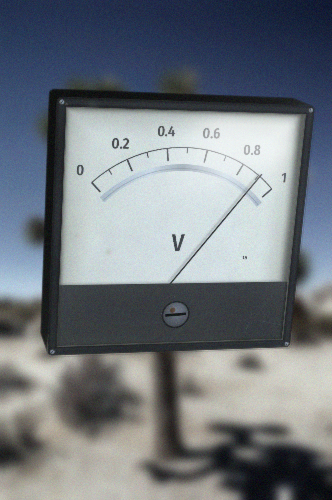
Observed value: 0.9 V
